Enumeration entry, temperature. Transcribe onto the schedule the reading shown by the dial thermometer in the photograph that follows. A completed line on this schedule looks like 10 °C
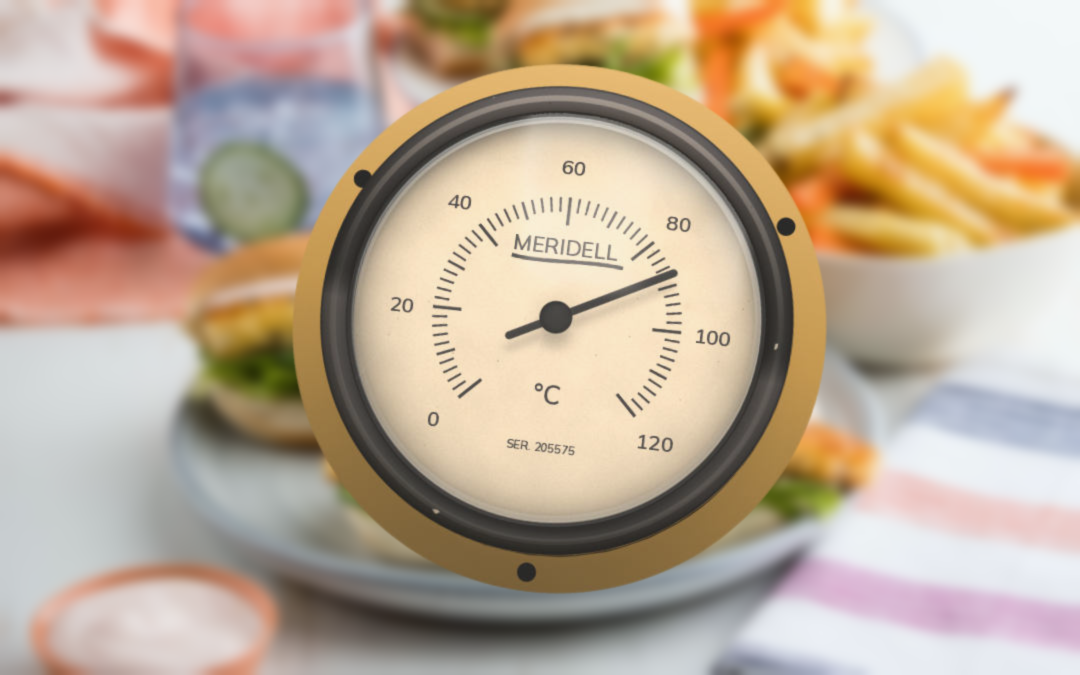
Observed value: 88 °C
